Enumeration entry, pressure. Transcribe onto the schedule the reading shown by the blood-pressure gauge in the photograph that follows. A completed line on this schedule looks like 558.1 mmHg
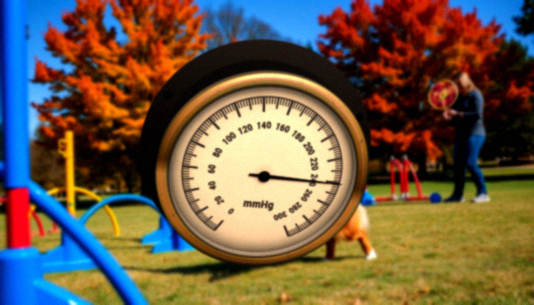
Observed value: 240 mmHg
